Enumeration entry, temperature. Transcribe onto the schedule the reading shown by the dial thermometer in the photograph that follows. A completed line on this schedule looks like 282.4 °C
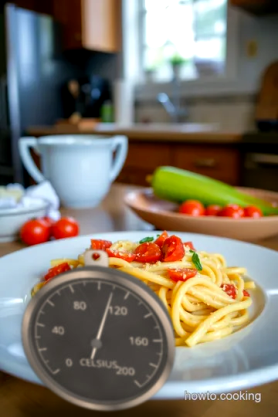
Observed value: 110 °C
